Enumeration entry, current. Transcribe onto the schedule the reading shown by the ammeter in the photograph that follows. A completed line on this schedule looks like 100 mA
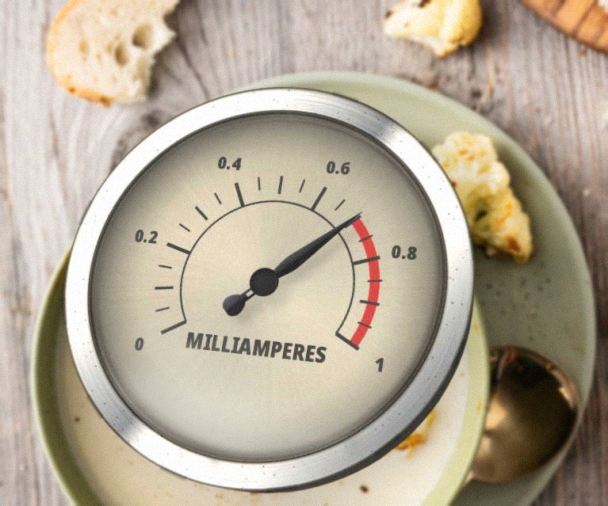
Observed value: 0.7 mA
